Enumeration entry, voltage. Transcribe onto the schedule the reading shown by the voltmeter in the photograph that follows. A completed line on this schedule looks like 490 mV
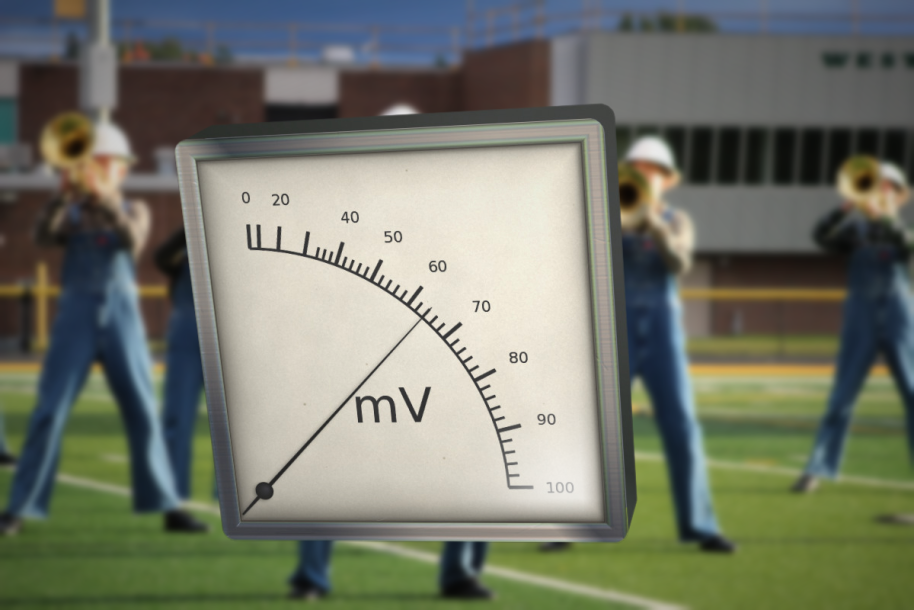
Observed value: 64 mV
